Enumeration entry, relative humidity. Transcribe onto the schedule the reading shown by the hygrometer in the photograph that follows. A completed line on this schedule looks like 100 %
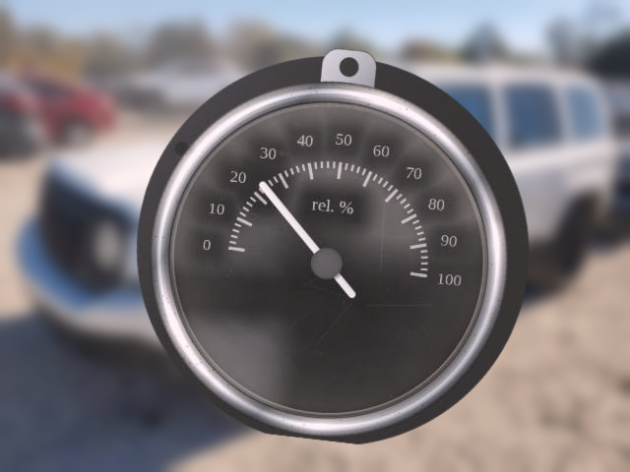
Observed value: 24 %
